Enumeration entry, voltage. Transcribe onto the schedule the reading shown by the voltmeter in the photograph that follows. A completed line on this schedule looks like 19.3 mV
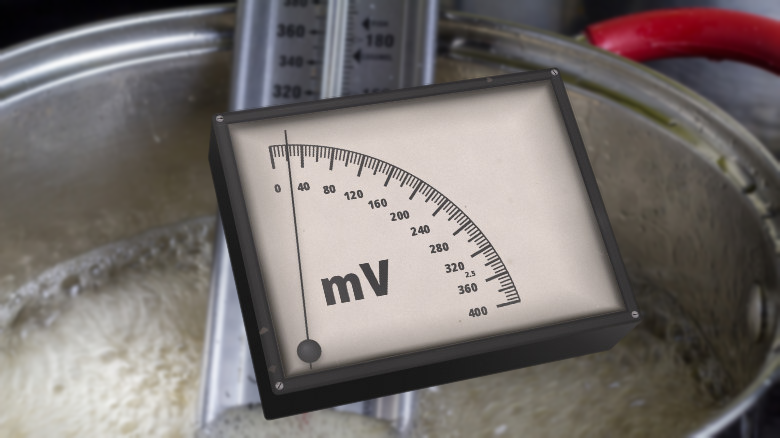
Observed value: 20 mV
